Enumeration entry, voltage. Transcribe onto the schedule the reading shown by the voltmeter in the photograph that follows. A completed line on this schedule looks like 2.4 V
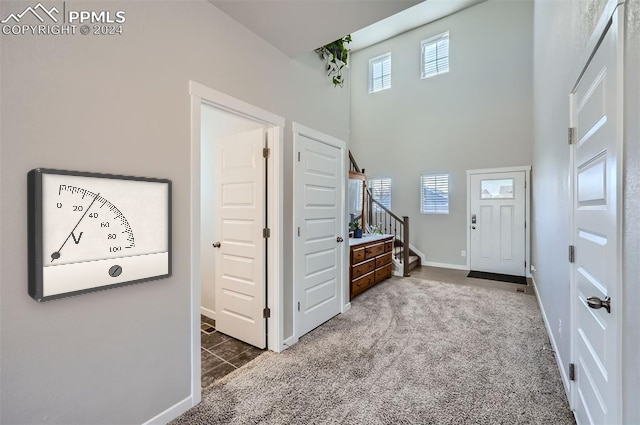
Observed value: 30 V
